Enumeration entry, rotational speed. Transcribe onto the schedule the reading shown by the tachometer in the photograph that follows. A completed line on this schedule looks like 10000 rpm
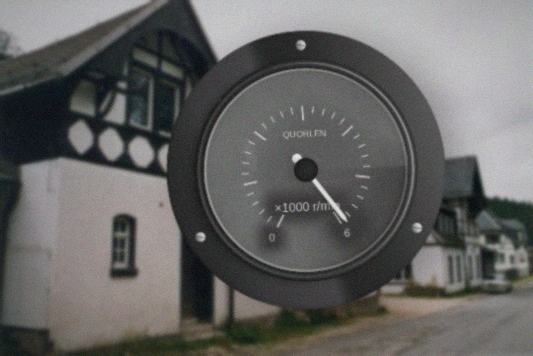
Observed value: 5900 rpm
